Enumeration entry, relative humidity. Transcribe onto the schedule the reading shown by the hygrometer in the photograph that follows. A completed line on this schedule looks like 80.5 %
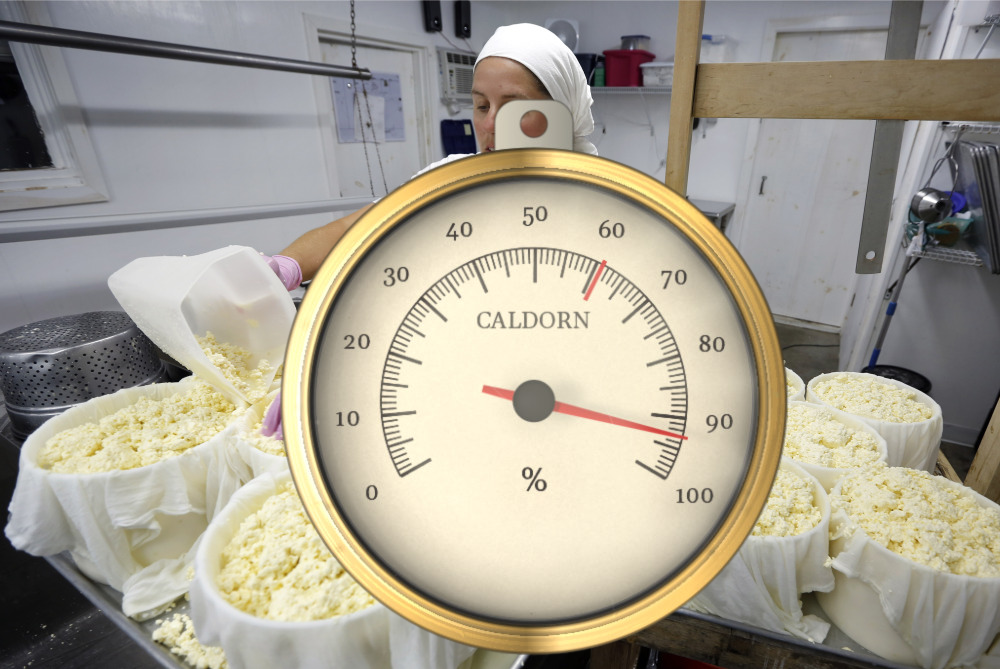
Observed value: 93 %
